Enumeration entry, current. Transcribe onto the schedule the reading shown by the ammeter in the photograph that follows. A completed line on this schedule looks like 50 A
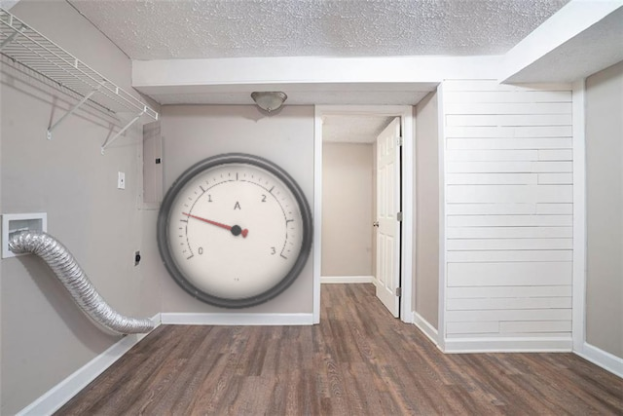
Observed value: 0.6 A
